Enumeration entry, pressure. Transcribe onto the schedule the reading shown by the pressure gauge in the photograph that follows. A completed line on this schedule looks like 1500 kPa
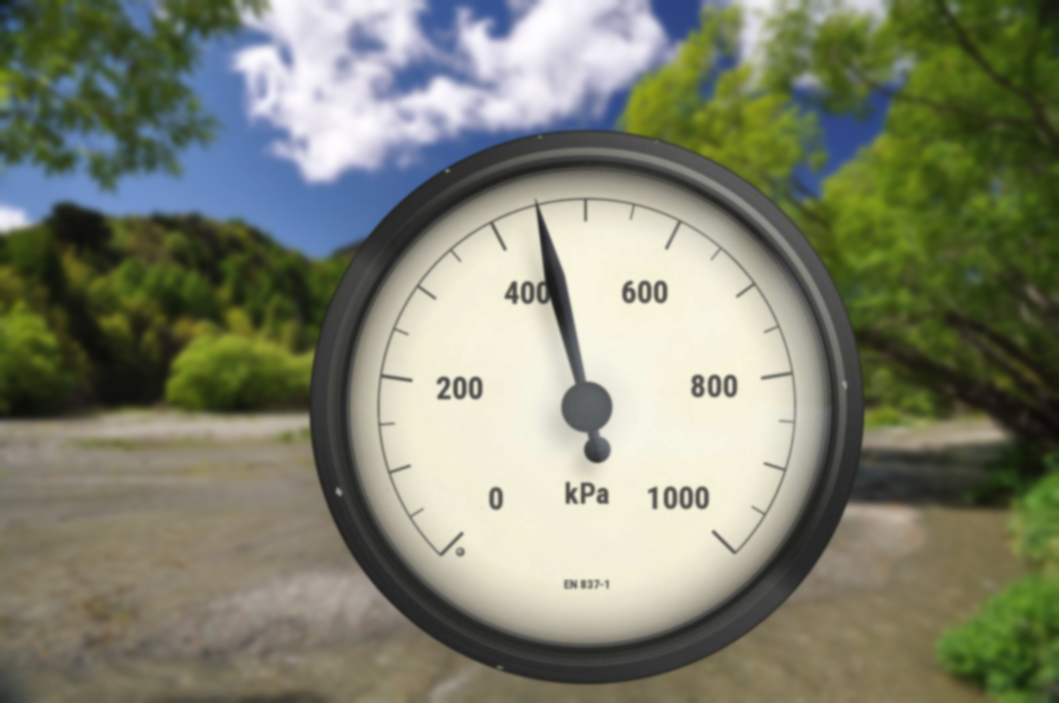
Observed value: 450 kPa
